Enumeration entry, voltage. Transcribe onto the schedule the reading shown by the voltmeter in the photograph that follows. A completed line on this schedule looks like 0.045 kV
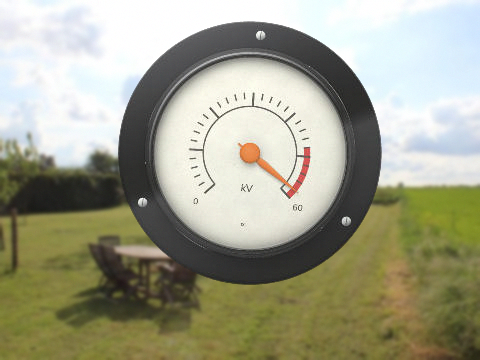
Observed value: 58 kV
